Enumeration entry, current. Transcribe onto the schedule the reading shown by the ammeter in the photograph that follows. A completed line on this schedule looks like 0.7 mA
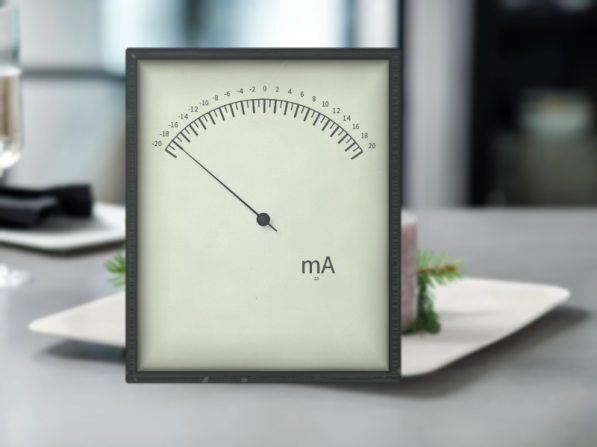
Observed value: -18 mA
